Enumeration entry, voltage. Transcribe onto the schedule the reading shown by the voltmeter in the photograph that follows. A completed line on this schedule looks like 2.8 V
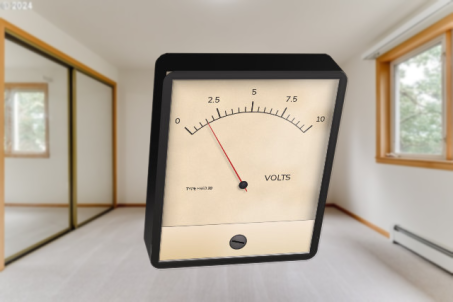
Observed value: 1.5 V
